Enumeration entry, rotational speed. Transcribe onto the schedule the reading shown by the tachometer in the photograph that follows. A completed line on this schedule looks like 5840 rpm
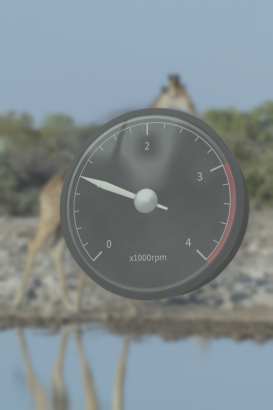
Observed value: 1000 rpm
